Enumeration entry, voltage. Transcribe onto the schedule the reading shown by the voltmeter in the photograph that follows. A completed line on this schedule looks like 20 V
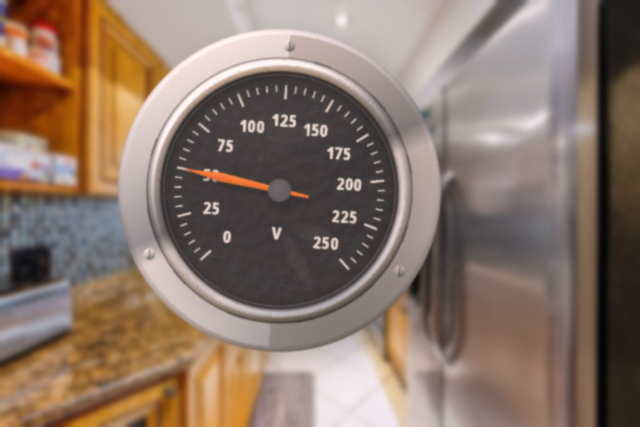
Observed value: 50 V
